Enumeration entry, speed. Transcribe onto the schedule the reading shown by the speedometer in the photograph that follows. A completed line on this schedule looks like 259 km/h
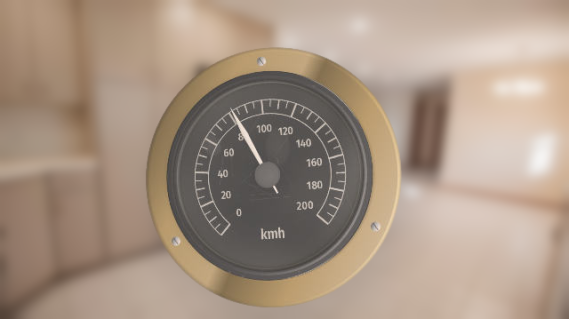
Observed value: 82.5 km/h
